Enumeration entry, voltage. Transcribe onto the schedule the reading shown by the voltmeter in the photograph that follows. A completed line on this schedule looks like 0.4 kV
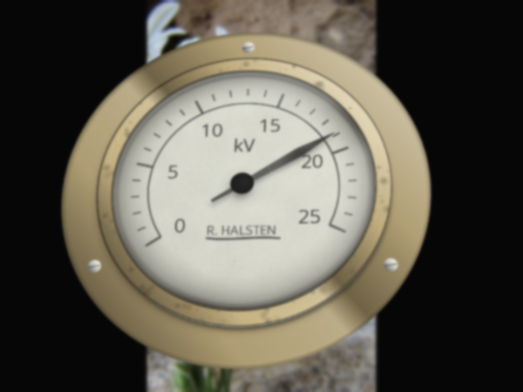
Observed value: 19 kV
